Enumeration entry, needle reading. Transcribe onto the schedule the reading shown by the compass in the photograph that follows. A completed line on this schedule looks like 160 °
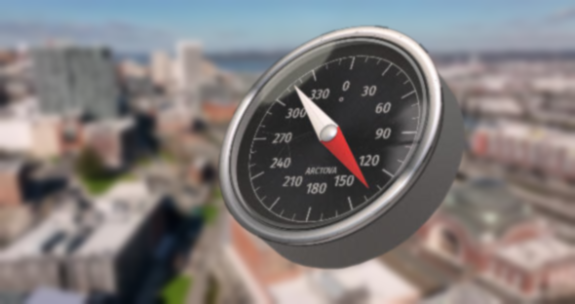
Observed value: 135 °
